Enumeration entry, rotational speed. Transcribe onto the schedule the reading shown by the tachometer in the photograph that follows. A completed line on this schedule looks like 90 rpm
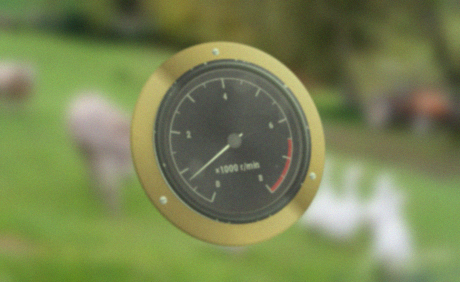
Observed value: 750 rpm
